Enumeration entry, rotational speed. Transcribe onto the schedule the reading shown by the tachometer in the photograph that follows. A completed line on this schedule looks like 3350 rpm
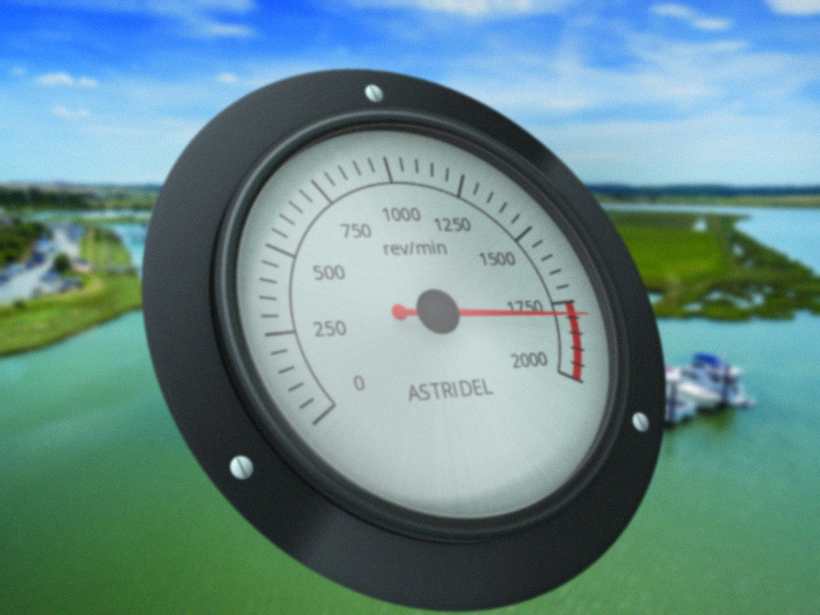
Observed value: 1800 rpm
